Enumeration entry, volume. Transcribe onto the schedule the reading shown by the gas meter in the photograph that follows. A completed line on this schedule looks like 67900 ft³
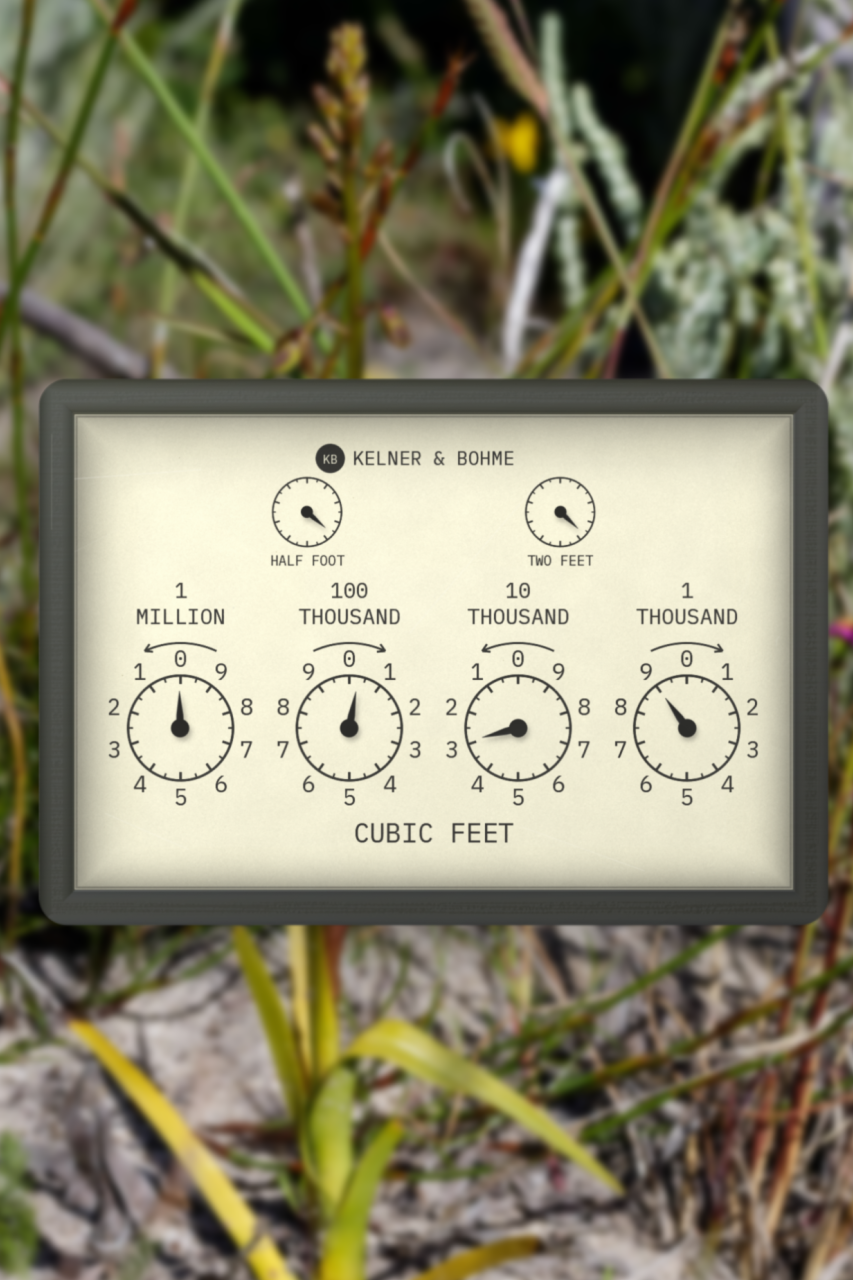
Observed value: 2900 ft³
